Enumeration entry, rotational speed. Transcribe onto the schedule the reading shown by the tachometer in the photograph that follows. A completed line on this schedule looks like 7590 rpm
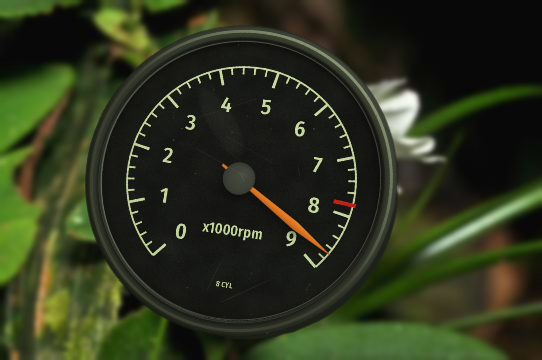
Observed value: 8700 rpm
